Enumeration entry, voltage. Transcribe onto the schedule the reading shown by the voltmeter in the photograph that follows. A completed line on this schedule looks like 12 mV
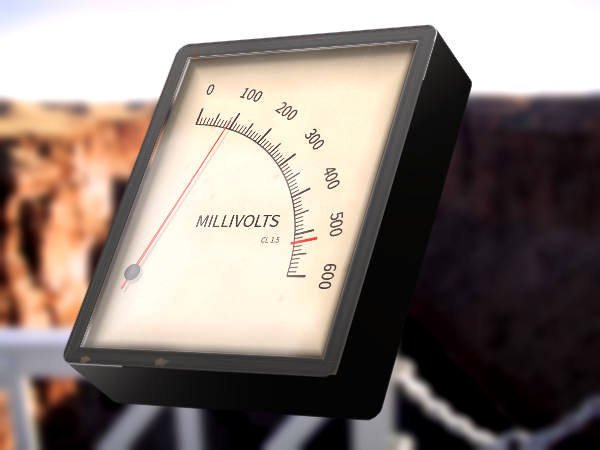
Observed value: 100 mV
